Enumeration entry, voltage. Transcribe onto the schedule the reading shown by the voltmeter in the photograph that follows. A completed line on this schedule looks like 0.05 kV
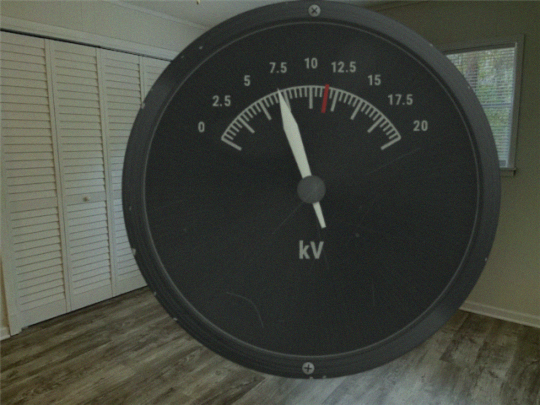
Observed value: 7 kV
